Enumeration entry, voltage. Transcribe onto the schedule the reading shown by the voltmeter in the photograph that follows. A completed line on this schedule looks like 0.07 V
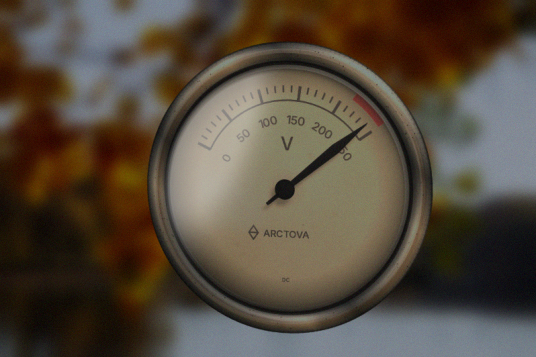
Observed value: 240 V
